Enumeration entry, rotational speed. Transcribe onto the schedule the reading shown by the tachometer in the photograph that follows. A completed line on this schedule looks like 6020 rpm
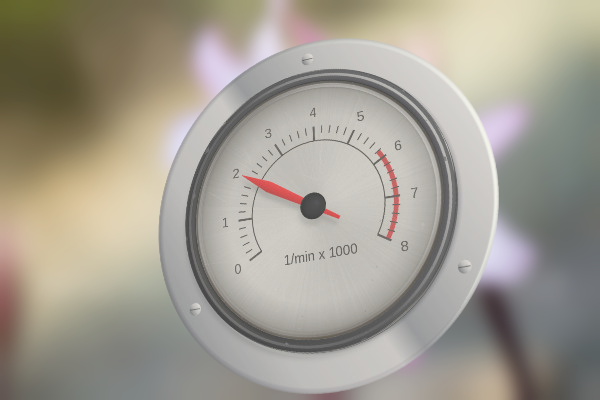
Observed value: 2000 rpm
